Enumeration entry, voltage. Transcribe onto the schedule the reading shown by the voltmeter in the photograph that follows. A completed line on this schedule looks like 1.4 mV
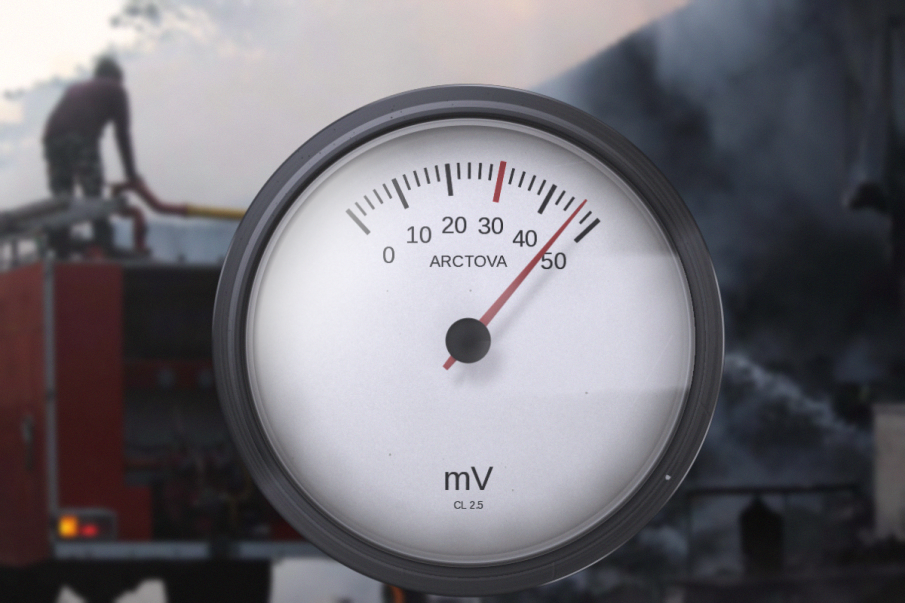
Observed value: 46 mV
